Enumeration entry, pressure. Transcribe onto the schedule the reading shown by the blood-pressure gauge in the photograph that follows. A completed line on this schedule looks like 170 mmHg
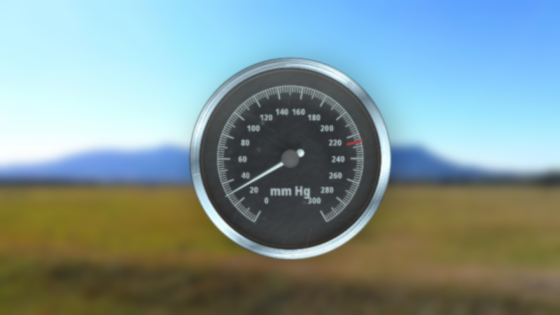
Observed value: 30 mmHg
